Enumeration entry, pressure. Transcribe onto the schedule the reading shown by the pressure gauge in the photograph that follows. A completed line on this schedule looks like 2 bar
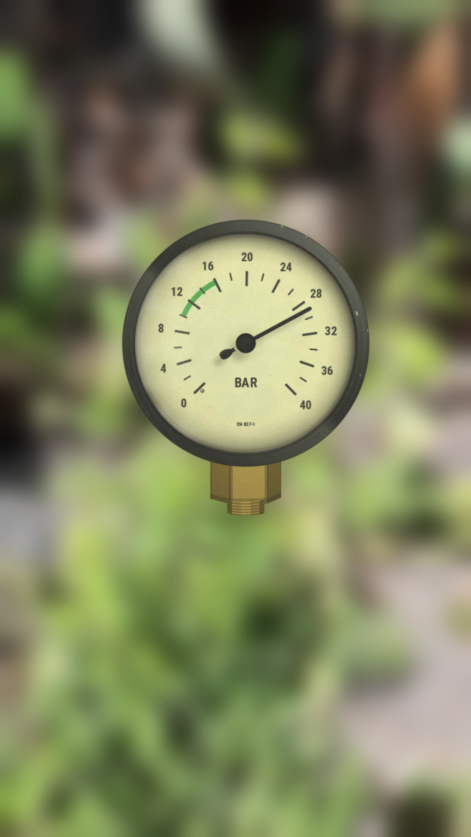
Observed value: 29 bar
